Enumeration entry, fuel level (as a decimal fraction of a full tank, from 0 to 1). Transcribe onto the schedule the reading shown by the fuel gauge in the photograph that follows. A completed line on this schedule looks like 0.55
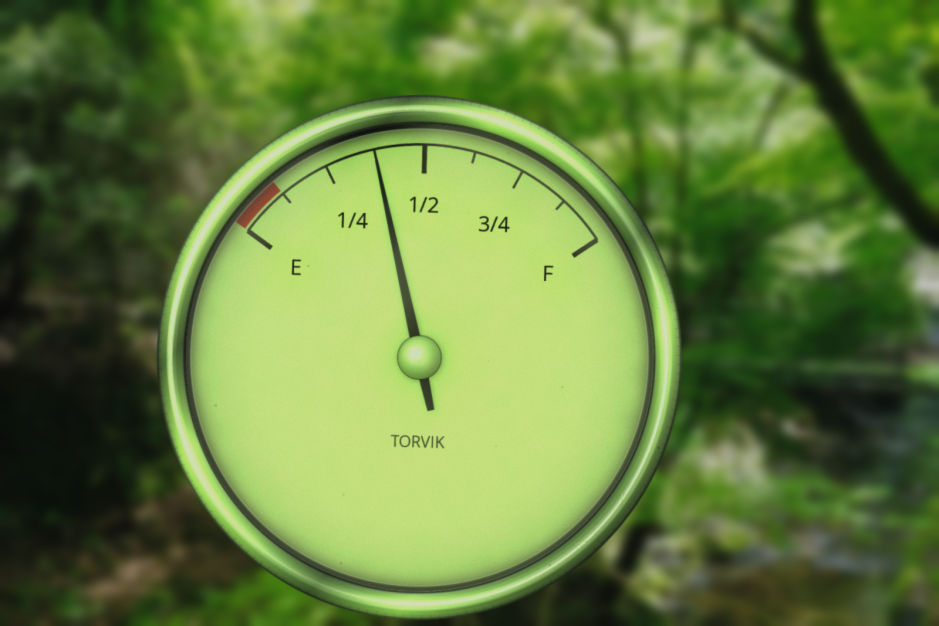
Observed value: 0.375
